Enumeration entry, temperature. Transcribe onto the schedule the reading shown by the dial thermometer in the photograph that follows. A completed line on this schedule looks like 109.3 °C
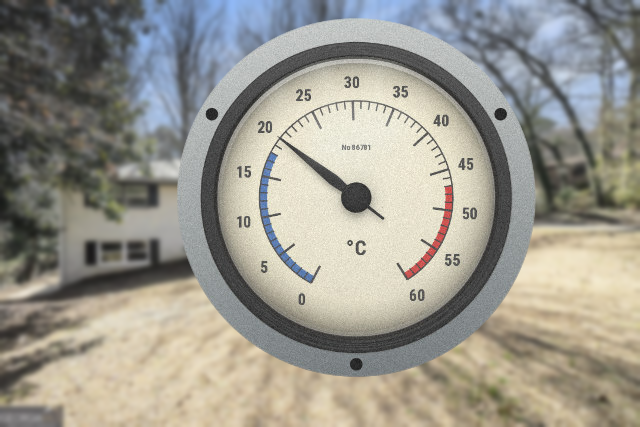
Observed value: 20 °C
